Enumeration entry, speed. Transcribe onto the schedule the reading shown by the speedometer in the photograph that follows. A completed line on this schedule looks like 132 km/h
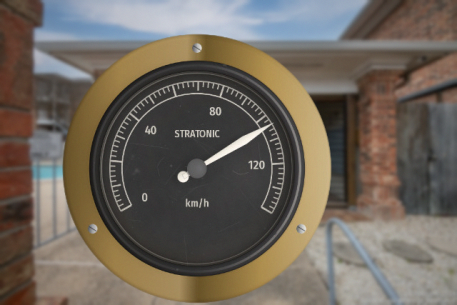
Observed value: 104 km/h
